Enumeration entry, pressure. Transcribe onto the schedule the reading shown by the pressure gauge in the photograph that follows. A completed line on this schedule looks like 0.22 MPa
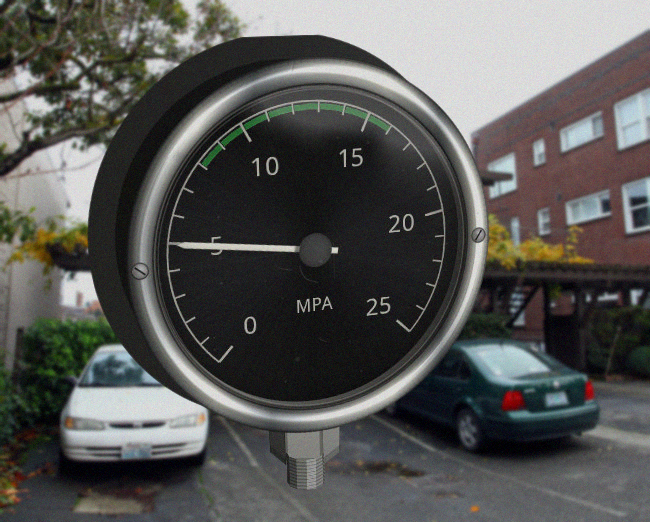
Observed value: 5 MPa
